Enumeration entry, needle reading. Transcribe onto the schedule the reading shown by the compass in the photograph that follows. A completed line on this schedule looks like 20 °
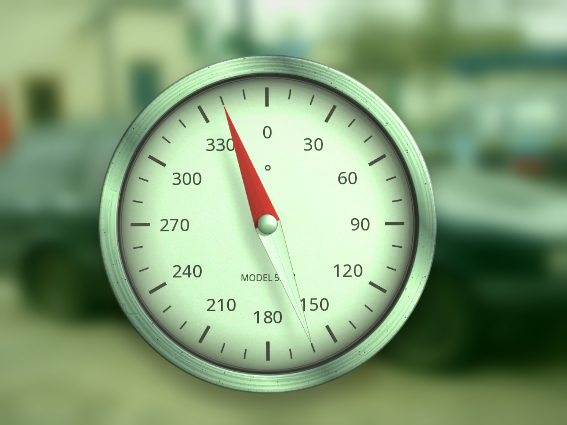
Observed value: 340 °
